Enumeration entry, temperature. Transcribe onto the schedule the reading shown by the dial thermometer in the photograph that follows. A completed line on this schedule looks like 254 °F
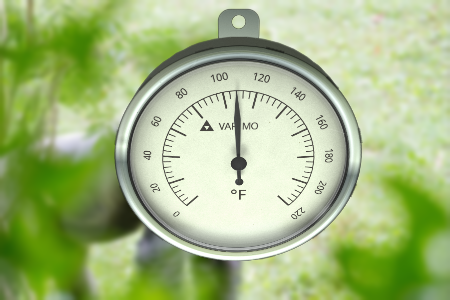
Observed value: 108 °F
